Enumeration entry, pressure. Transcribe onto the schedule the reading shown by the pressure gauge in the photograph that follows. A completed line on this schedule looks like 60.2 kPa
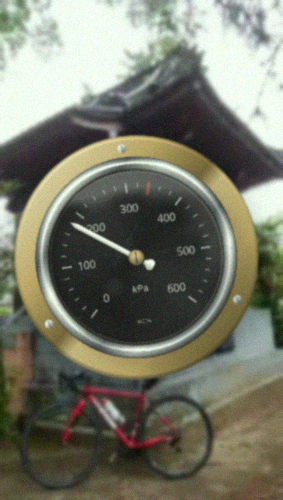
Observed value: 180 kPa
